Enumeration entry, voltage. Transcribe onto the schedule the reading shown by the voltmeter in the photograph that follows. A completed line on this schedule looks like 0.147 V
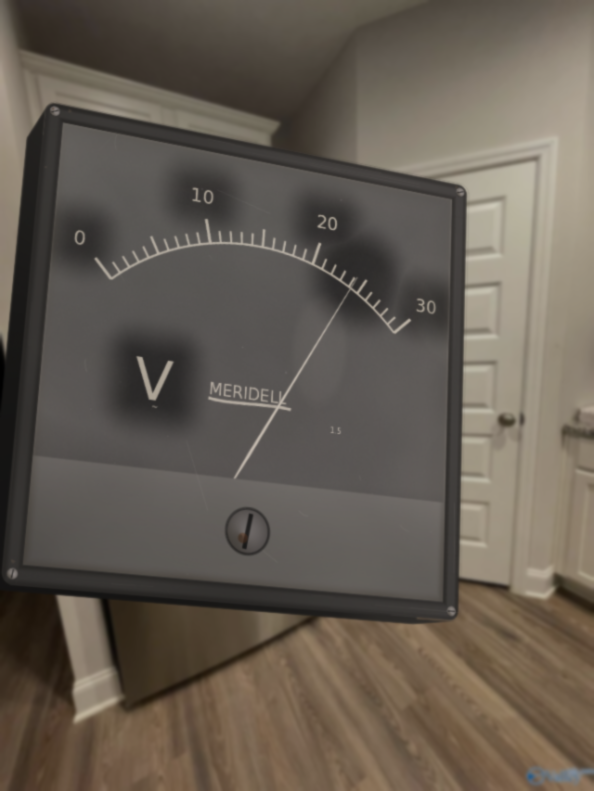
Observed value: 24 V
